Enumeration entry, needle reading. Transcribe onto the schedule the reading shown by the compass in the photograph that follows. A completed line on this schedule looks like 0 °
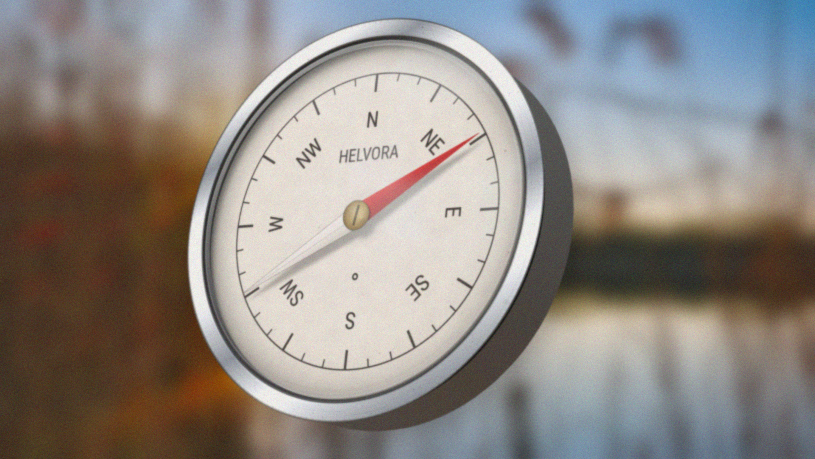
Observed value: 60 °
